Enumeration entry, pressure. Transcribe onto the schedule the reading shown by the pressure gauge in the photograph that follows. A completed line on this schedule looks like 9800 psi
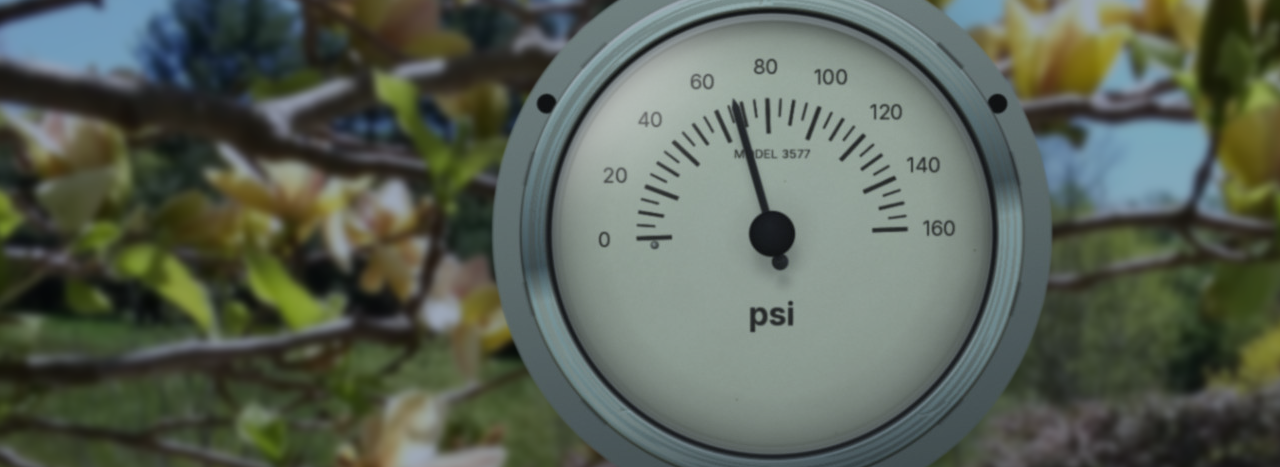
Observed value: 67.5 psi
